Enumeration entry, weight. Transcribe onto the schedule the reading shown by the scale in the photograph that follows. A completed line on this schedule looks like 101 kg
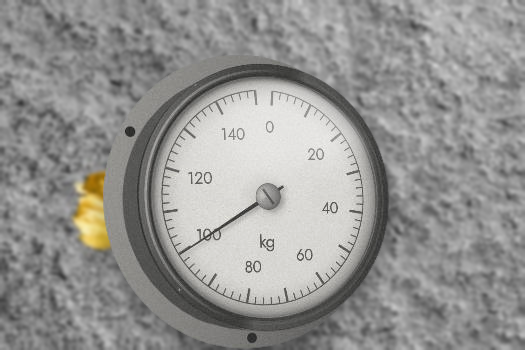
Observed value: 100 kg
